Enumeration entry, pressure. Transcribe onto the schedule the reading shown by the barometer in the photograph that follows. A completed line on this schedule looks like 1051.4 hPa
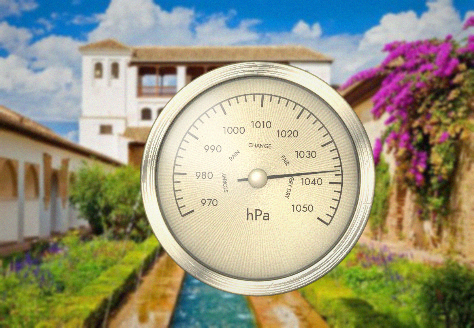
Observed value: 1037 hPa
